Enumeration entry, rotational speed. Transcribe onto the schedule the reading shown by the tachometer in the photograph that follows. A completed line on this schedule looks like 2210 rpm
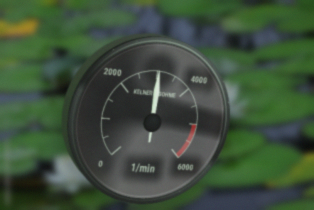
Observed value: 3000 rpm
